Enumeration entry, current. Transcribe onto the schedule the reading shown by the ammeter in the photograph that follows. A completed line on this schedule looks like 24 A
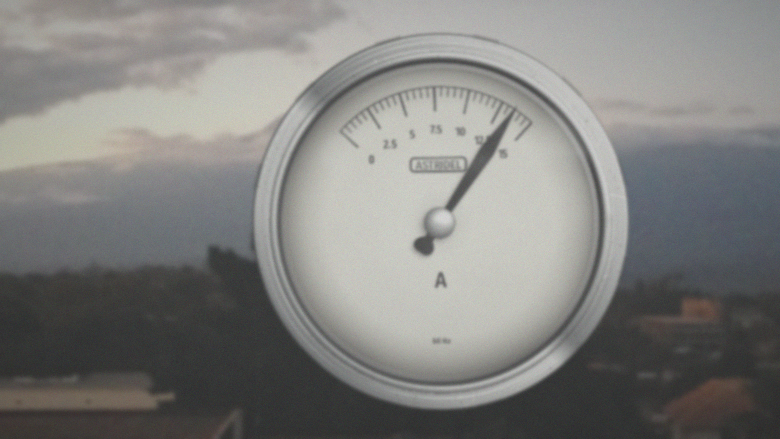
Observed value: 13.5 A
